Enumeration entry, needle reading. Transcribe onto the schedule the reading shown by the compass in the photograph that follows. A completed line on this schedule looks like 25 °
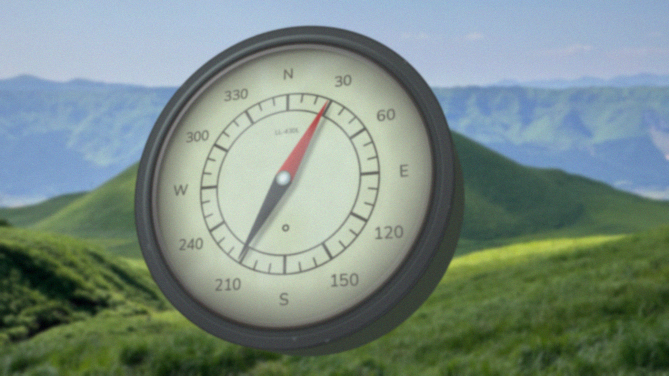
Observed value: 30 °
